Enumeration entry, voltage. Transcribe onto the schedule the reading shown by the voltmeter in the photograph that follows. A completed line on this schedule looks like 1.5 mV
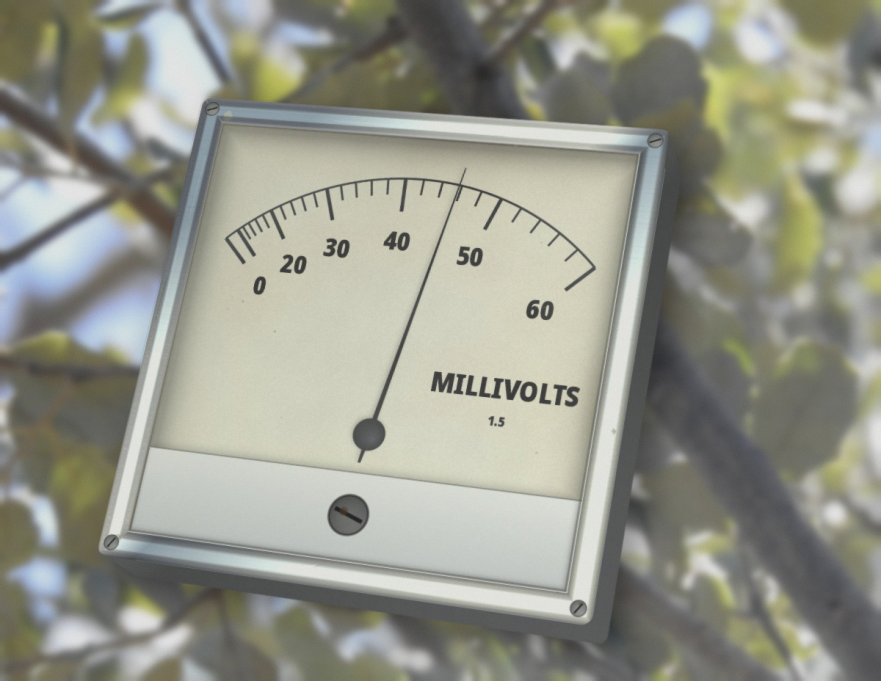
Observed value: 46 mV
